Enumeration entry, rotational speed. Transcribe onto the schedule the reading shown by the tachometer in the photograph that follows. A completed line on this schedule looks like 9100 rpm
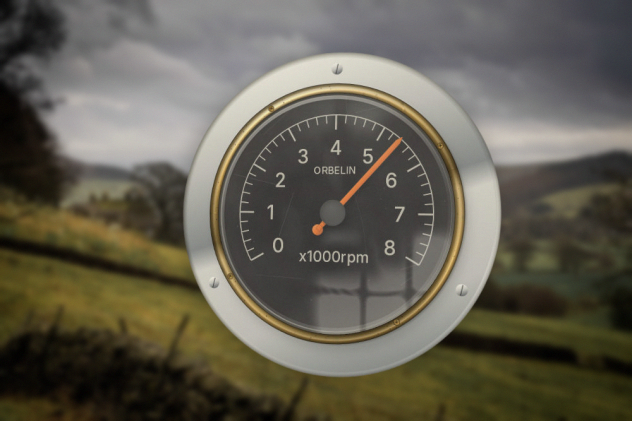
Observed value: 5400 rpm
